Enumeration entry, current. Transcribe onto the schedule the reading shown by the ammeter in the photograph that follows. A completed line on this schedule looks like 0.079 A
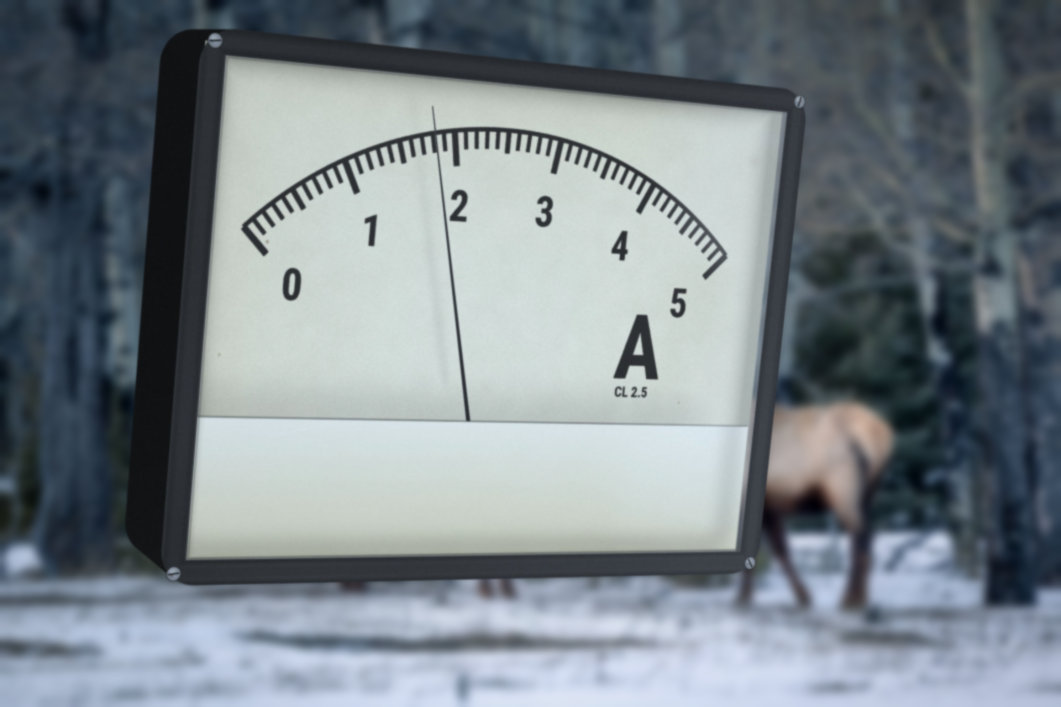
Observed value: 1.8 A
